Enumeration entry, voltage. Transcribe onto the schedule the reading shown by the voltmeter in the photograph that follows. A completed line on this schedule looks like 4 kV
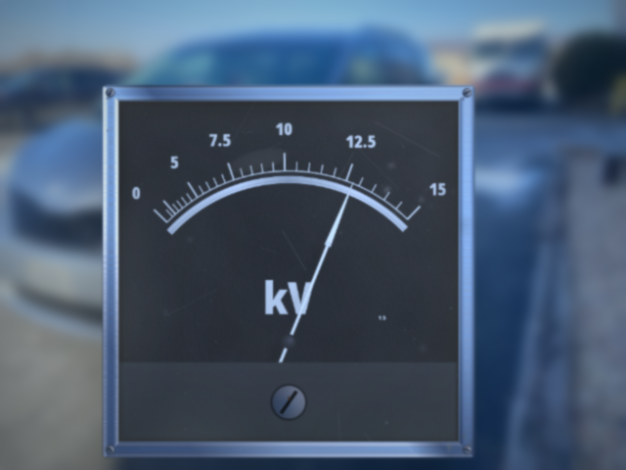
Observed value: 12.75 kV
